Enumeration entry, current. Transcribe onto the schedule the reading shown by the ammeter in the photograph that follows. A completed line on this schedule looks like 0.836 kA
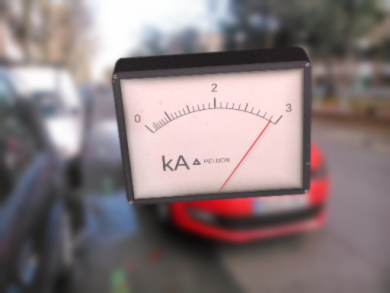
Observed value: 2.9 kA
